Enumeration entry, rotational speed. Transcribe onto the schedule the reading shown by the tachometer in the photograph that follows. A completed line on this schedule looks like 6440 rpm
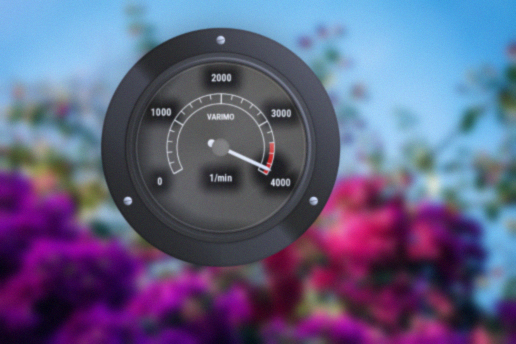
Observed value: 3900 rpm
